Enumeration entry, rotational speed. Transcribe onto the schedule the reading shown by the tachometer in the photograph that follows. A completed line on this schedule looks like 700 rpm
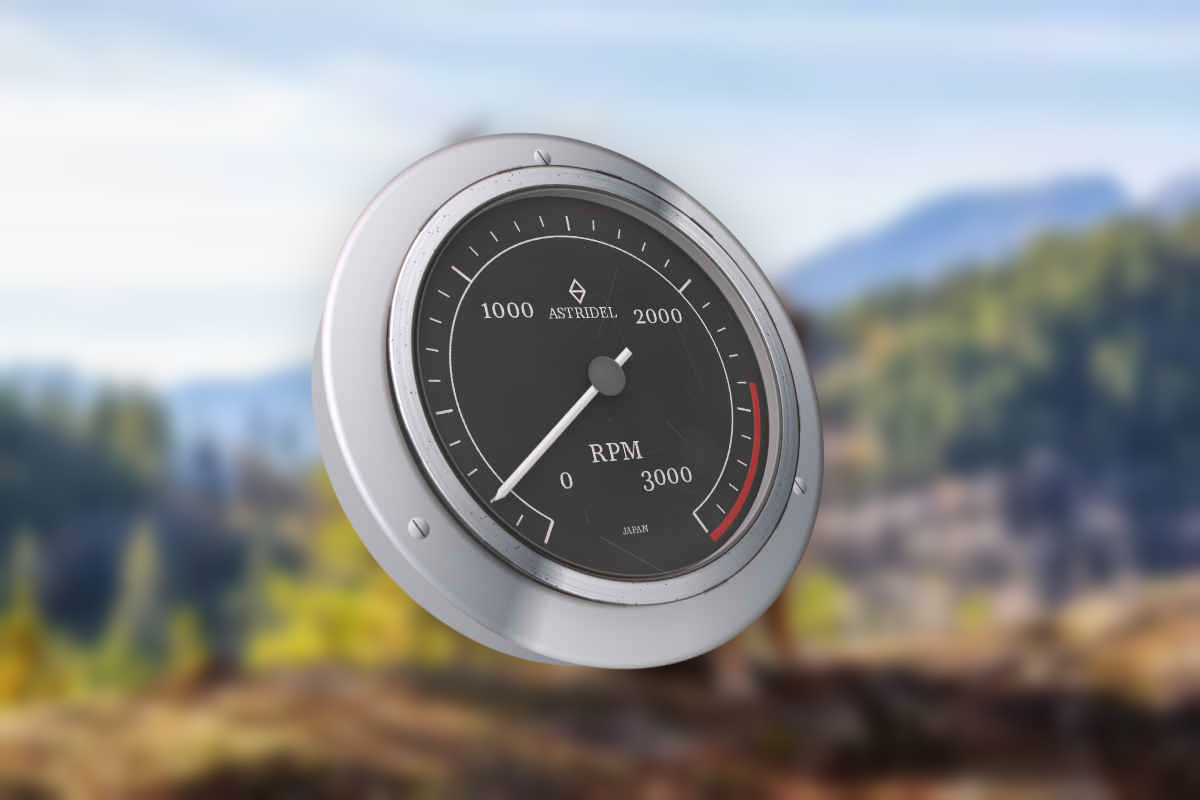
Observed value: 200 rpm
